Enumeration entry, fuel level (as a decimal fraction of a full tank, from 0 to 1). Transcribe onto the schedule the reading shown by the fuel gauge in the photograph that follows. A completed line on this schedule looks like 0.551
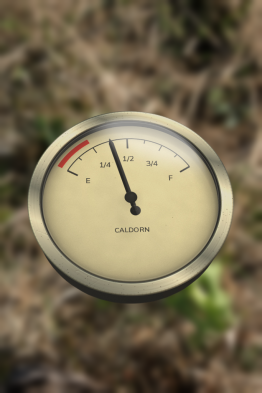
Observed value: 0.375
